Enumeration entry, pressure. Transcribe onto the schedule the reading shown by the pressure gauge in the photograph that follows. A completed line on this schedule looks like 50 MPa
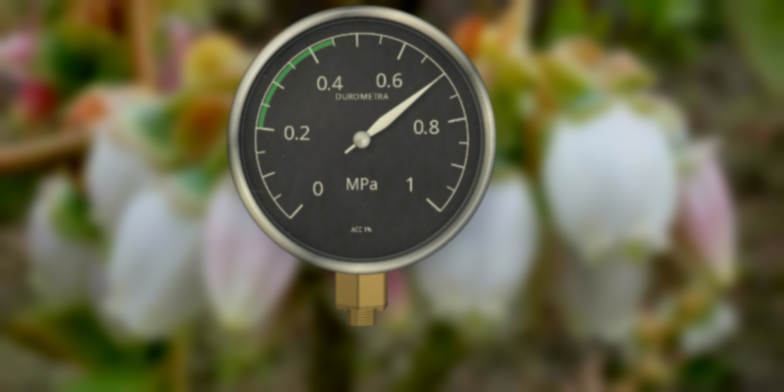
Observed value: 0.7 MPa
